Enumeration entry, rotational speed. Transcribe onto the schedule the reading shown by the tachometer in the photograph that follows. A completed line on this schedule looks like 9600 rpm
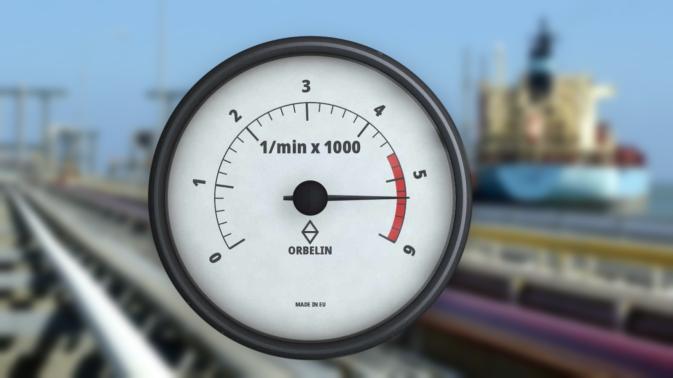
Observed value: 5300 rpm
